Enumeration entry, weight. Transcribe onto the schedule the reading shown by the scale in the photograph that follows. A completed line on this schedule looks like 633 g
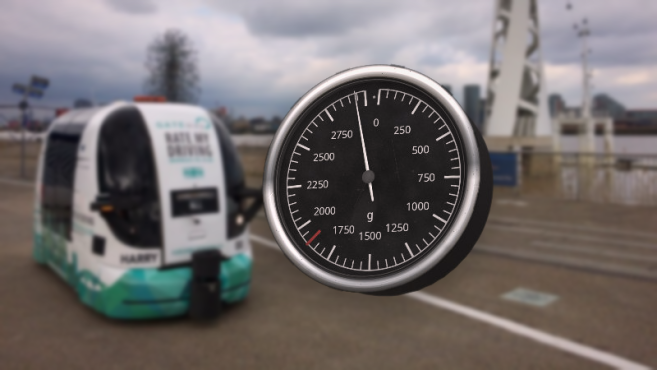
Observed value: 2950 g
